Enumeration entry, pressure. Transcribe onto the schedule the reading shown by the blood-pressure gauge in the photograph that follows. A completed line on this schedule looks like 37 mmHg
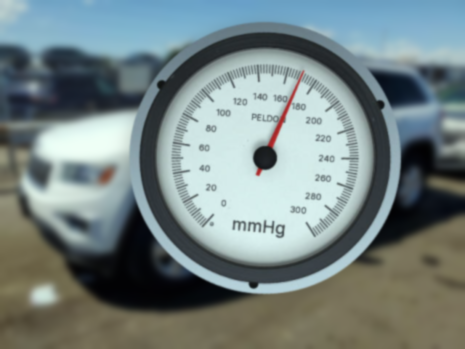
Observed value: 170 mmHg
